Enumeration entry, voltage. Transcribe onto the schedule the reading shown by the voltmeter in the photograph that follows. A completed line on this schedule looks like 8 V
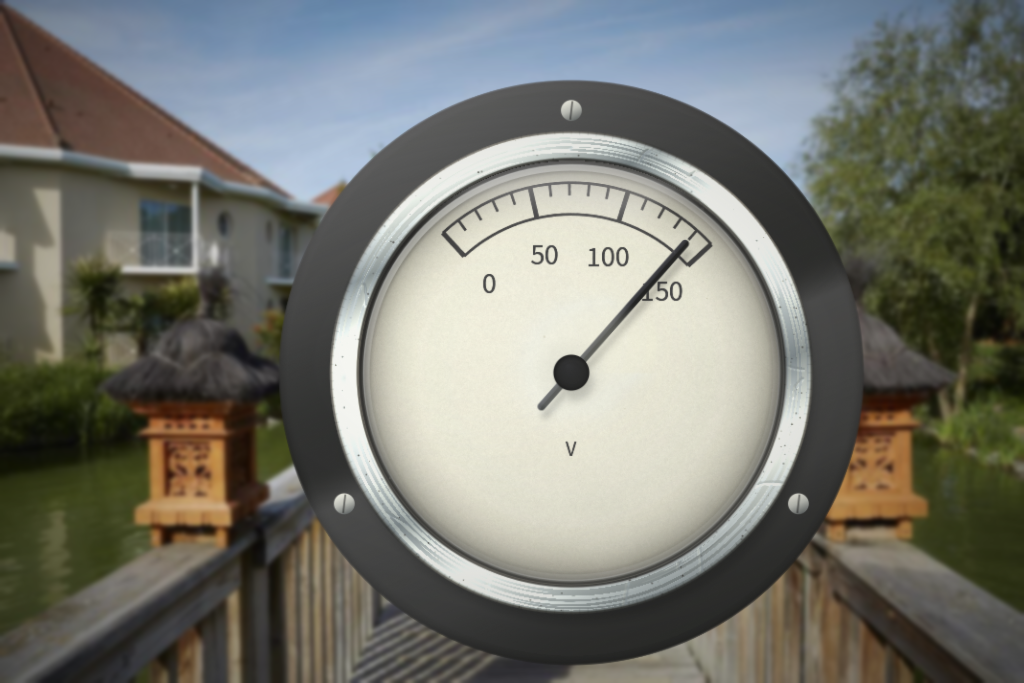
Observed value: 140 V
